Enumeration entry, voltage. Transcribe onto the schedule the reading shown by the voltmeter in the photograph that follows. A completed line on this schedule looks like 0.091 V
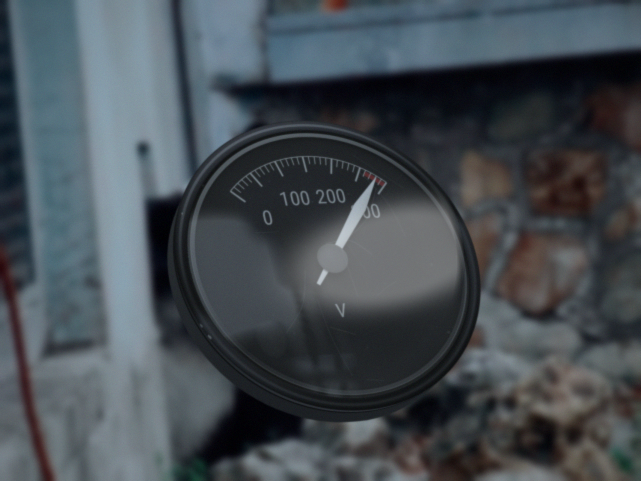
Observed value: 280 V
